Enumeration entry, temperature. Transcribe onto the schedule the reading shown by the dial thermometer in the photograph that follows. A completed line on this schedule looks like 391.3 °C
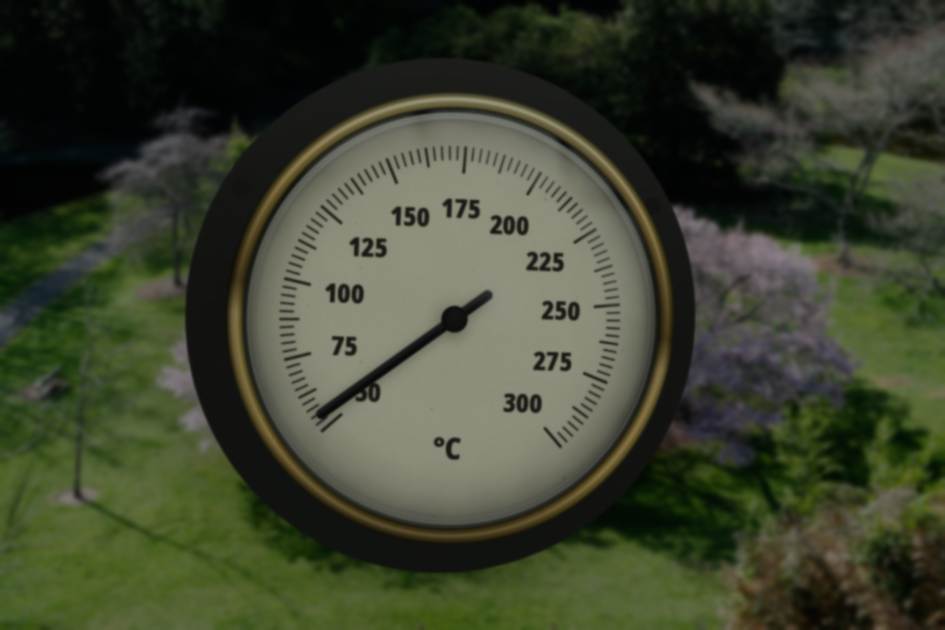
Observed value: 55 °C
